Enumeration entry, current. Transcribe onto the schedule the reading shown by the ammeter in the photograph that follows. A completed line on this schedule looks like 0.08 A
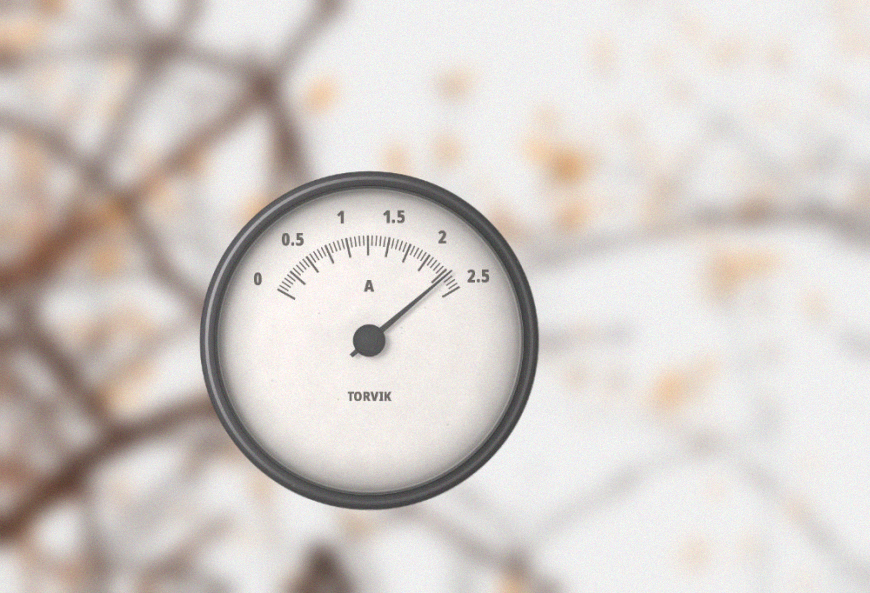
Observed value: 2.3 A
